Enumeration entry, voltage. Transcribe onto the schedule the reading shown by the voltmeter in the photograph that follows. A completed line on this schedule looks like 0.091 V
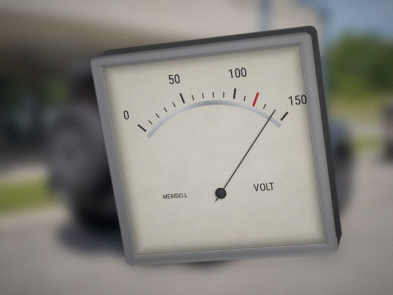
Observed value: 140 V
